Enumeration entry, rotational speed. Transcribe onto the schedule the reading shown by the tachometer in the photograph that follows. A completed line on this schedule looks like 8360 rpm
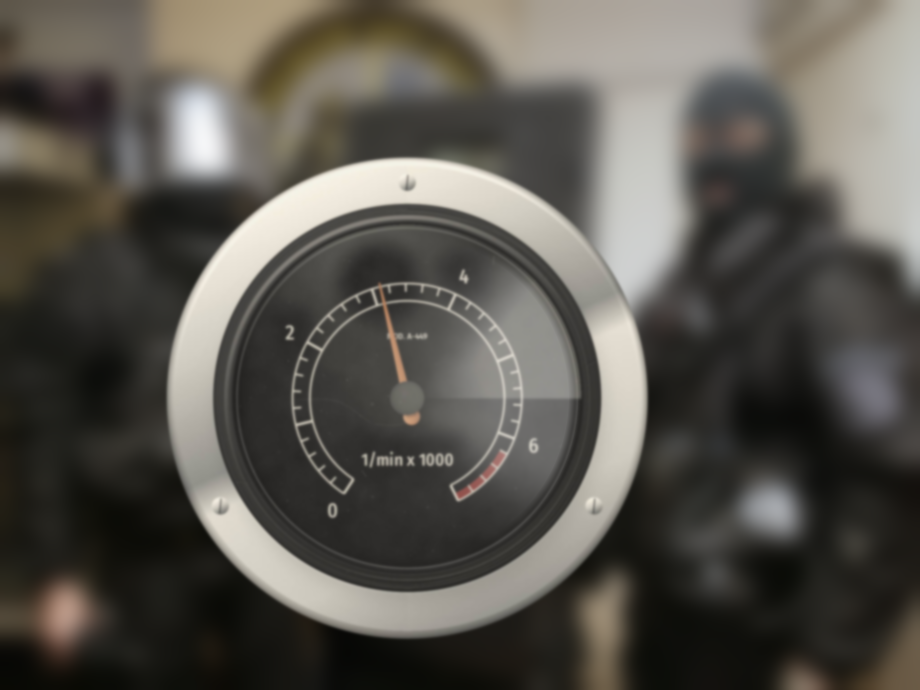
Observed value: 3100 rpm
